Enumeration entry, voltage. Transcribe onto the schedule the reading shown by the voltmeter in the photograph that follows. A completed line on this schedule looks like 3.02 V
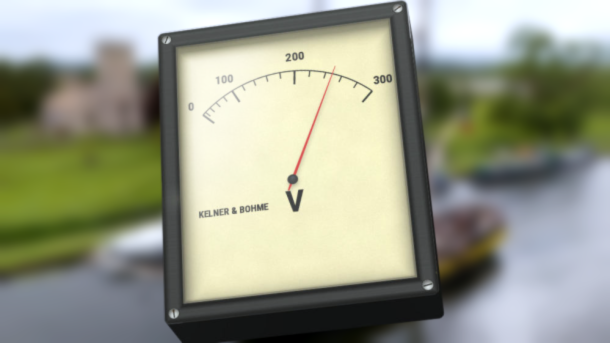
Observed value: 250 V
